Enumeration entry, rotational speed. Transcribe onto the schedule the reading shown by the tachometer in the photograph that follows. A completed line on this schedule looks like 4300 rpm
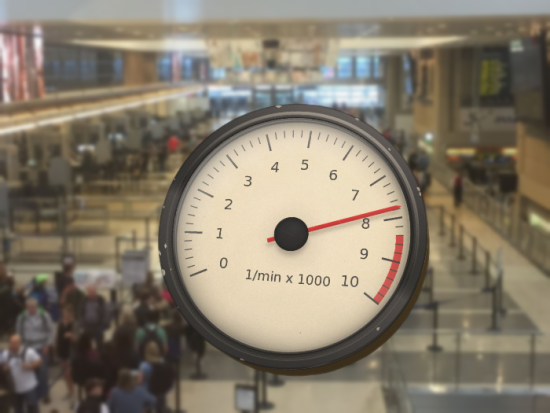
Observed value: 7800 rpm
